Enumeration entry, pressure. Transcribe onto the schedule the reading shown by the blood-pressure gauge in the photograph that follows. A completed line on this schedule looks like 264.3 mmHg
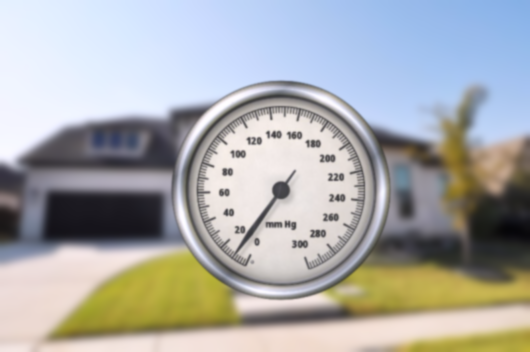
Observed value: 10 mmHg
